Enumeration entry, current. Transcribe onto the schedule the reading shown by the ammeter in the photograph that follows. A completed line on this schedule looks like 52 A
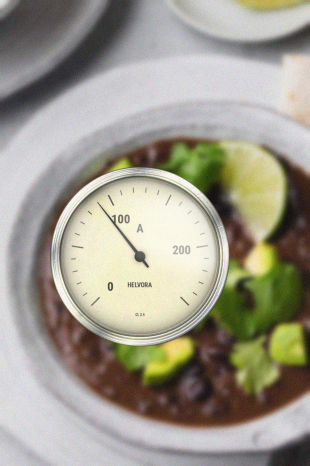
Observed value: 90 A
